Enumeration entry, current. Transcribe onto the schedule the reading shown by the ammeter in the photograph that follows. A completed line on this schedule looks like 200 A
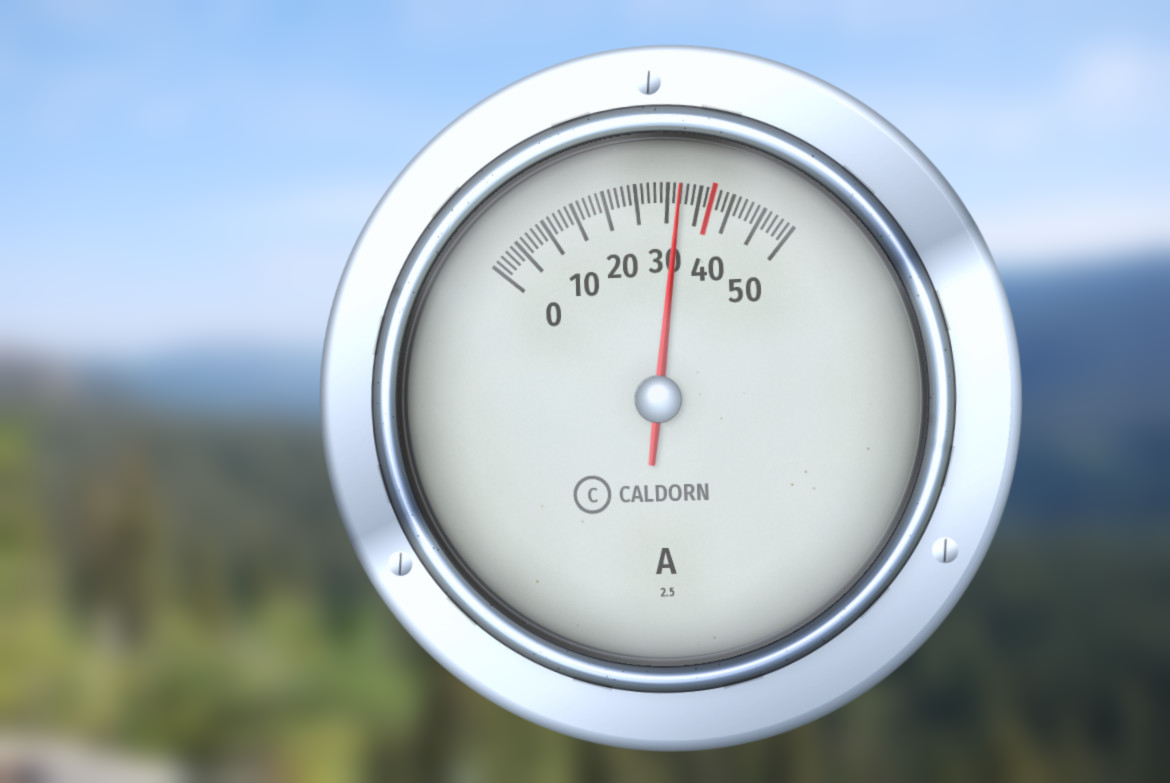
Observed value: 32 A
